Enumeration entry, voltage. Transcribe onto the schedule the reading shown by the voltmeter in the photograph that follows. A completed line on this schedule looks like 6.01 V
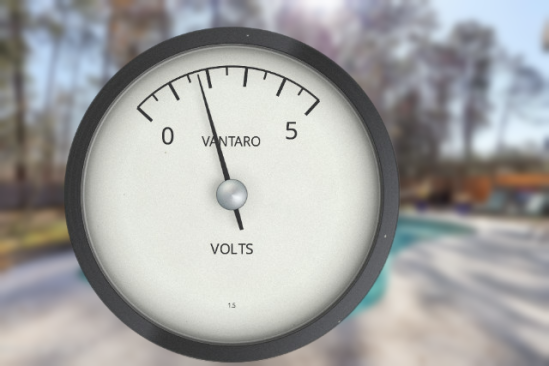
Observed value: 1.75 V
